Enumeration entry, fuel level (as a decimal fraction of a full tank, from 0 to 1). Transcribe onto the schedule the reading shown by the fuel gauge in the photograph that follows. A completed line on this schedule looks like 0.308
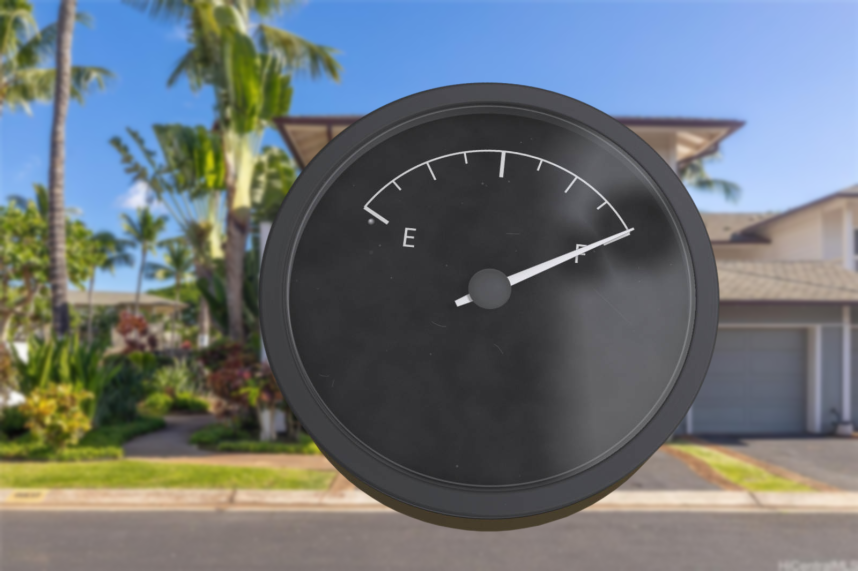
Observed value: 1
